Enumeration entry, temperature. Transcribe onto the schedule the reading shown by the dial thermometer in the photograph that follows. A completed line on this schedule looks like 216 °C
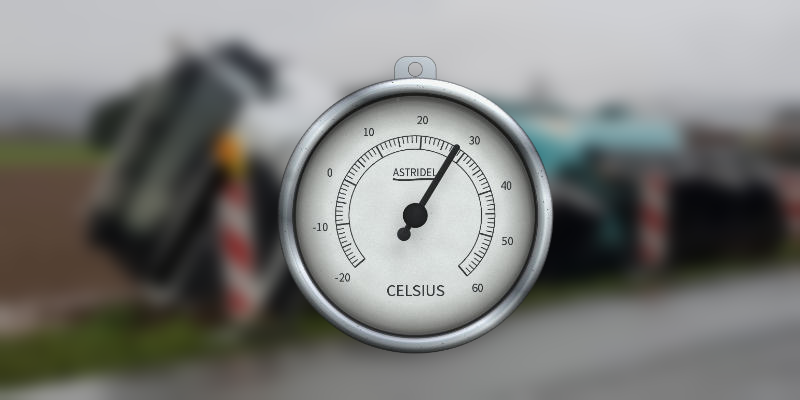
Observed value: 28 °C
